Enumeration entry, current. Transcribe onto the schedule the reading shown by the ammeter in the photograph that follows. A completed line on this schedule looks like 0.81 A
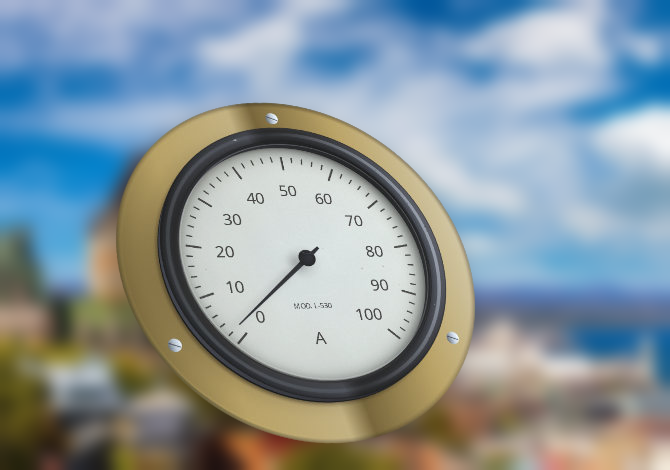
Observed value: 2 A
